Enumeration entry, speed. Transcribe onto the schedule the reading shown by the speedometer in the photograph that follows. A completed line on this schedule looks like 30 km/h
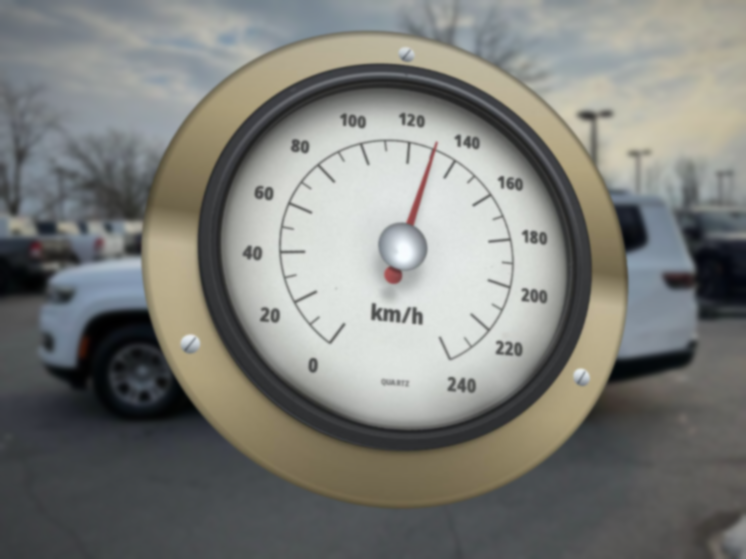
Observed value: 130 km/h
